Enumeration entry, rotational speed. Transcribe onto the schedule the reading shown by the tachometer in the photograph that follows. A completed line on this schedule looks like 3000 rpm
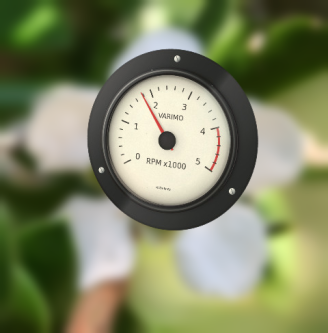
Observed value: 1800 rpm
